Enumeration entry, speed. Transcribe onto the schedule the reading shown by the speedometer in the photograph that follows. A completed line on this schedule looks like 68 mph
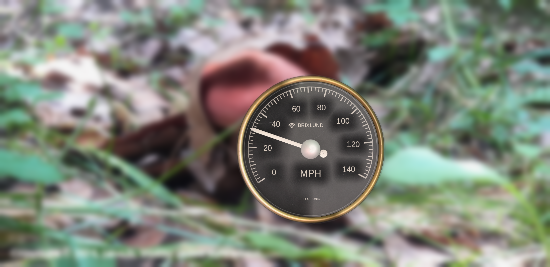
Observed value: 30 mph
